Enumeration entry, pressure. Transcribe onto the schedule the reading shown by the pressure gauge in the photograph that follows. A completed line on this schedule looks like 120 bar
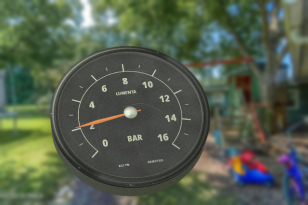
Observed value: 2 bar
